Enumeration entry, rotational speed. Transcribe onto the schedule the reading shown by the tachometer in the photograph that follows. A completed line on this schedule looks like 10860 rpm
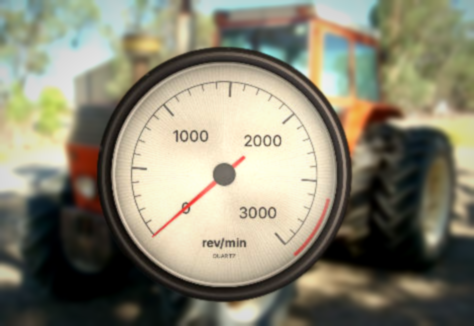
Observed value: 0 rpm
